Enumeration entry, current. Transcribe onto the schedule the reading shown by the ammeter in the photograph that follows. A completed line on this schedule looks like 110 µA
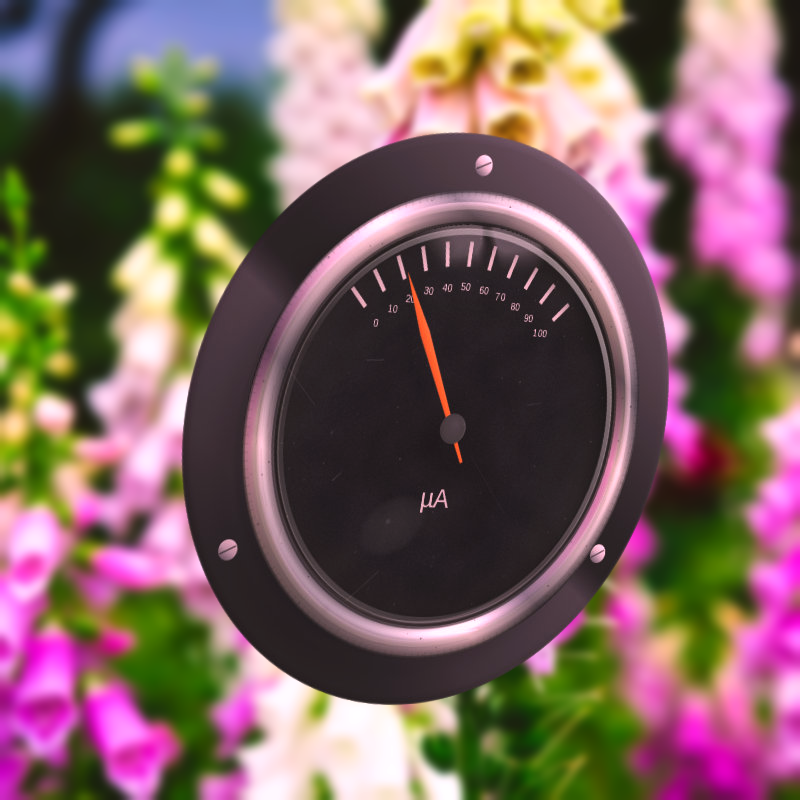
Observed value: 20 µA
